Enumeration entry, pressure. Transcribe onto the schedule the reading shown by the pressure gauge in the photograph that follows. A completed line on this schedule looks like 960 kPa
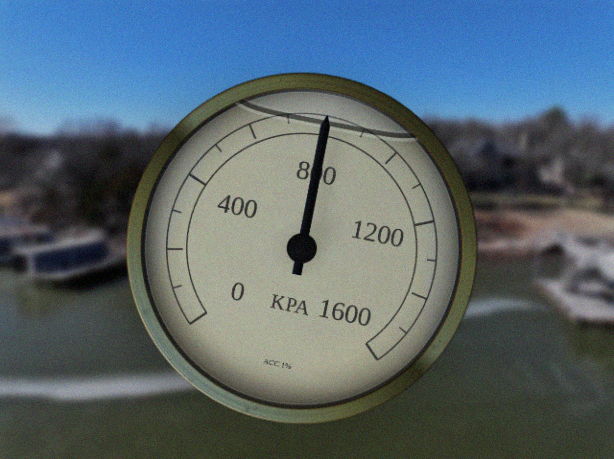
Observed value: 800 kPa
